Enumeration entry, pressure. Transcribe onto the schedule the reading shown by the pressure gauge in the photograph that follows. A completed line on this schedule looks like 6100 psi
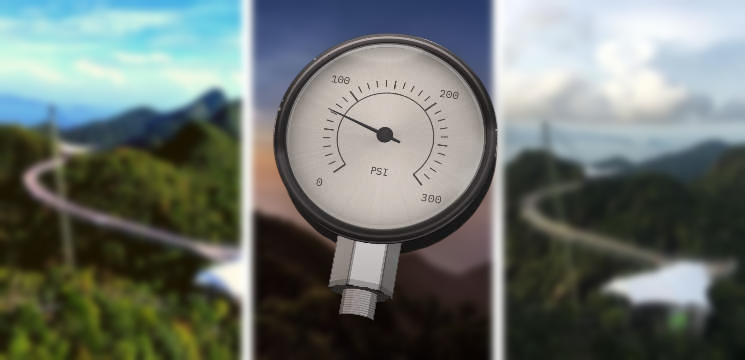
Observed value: 70 psi
